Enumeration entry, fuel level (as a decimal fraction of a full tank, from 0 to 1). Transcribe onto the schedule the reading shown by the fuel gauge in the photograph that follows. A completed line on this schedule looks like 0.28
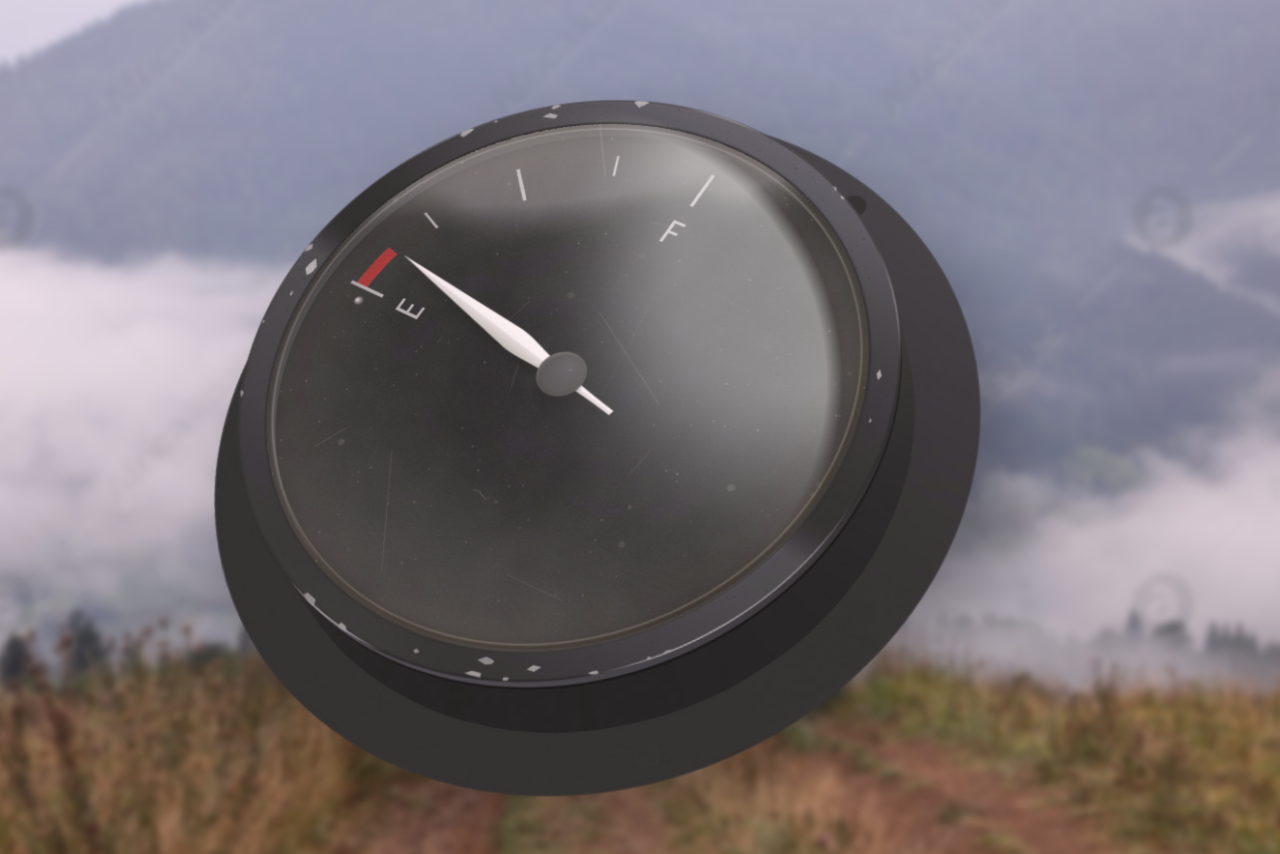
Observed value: 0.125
